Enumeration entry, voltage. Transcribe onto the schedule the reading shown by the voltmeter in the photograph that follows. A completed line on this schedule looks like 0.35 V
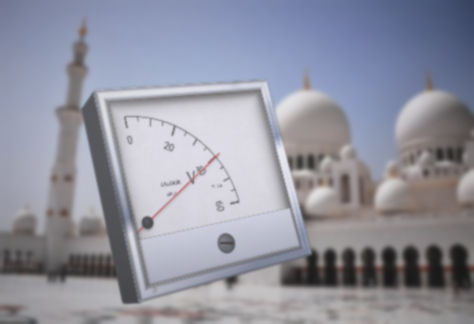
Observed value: 40 V
